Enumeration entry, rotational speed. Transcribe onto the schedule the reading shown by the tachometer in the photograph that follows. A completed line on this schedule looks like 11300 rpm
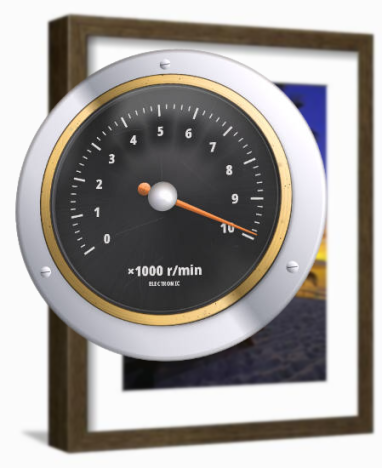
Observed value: 9900 rpm
